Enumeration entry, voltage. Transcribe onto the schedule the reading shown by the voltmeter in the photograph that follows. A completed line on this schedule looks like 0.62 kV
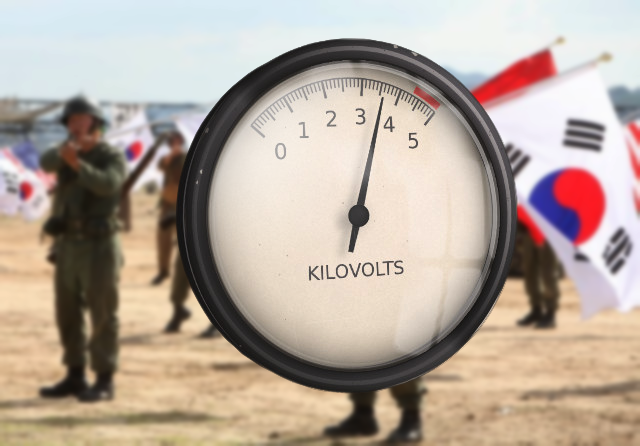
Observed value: 3.5 kV
